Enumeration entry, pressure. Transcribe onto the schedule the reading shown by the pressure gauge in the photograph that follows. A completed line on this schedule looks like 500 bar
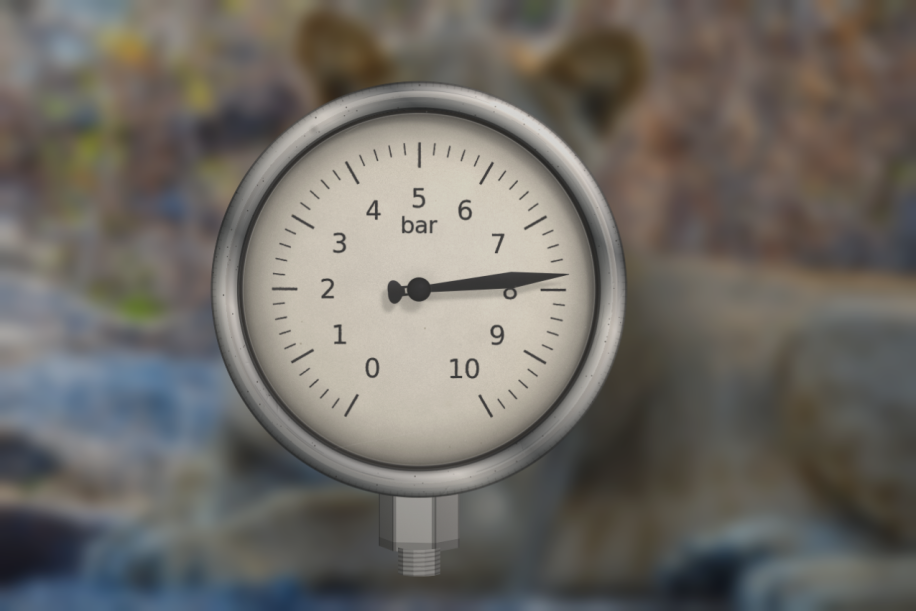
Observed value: 7.8 bar
